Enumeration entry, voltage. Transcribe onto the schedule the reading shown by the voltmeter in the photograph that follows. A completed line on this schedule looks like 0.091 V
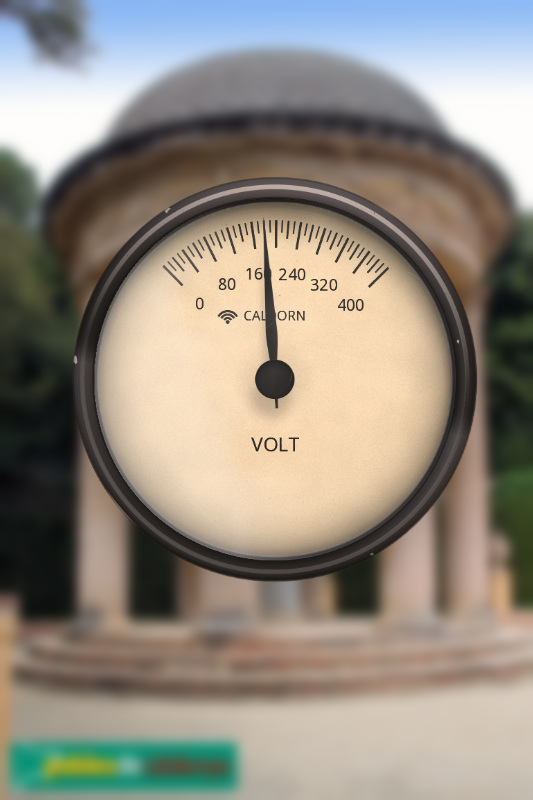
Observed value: 180 V
